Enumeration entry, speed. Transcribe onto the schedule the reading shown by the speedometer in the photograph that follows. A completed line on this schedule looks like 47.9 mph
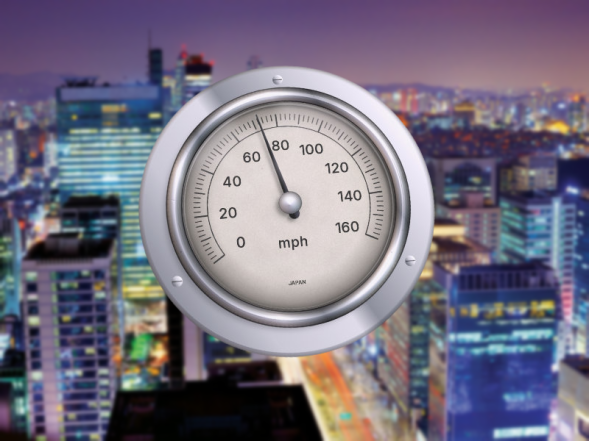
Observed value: 72 mph
